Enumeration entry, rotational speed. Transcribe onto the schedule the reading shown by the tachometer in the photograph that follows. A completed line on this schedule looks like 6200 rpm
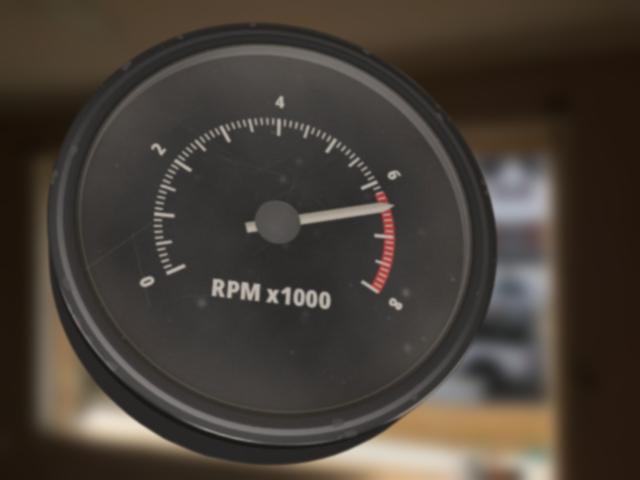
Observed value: 6500 rpm
